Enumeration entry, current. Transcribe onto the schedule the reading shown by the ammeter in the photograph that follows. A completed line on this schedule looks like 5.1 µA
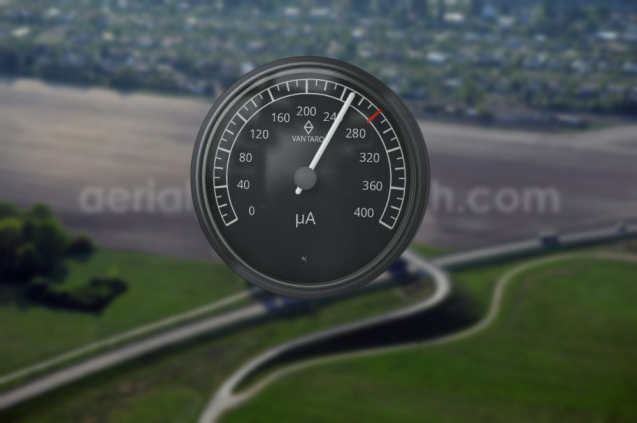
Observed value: 250 µA
